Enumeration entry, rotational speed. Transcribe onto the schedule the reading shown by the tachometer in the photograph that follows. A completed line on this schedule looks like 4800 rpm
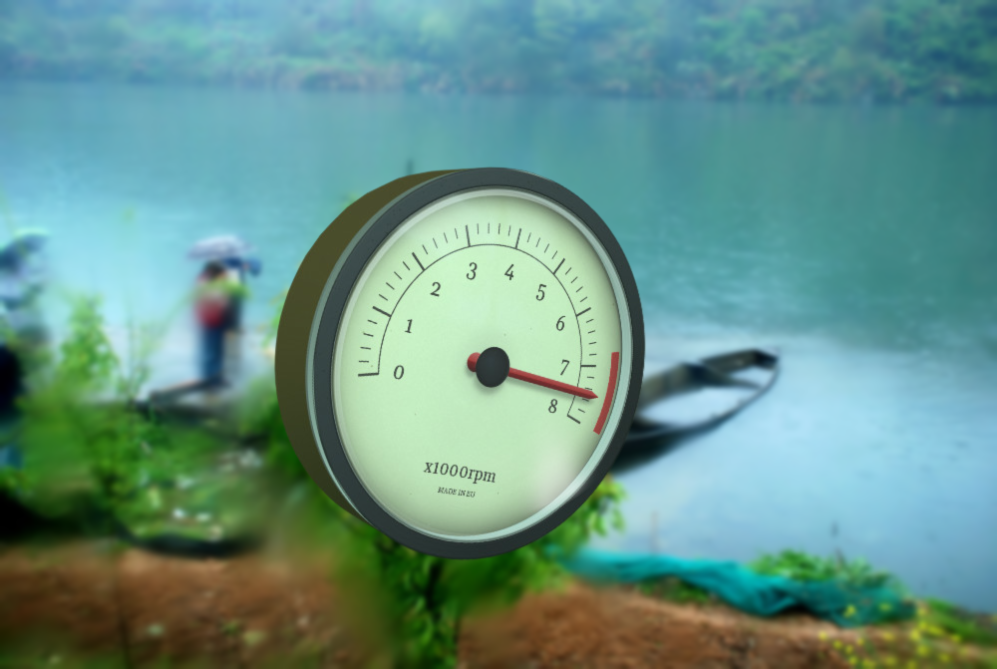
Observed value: 7500 rpm
